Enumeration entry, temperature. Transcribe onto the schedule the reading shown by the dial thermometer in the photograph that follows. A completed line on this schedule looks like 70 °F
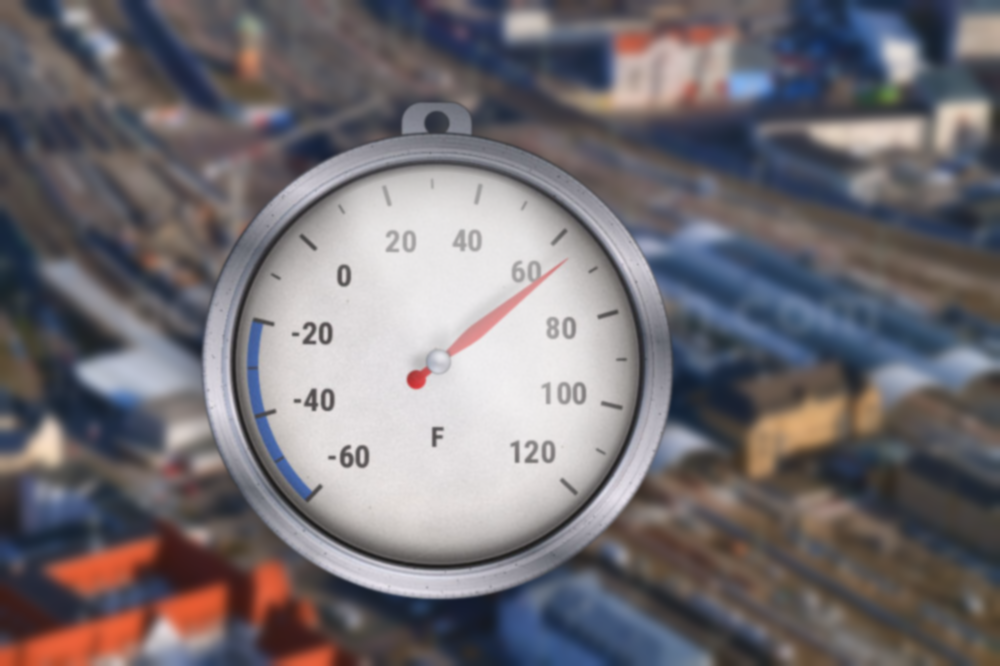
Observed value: 65 °F
